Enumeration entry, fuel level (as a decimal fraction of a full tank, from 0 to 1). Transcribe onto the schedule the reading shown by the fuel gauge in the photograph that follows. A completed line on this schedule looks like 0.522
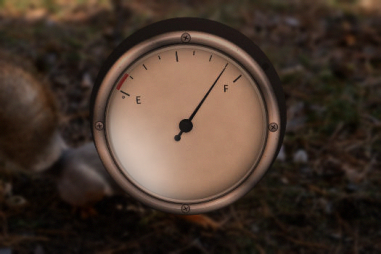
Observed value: 0.875
